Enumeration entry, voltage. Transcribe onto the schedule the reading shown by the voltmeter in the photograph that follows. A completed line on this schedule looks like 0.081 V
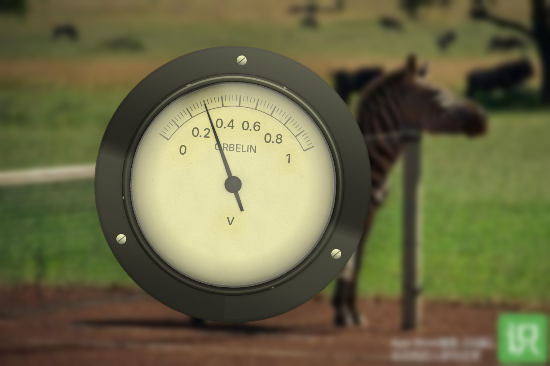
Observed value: 0.3 V
